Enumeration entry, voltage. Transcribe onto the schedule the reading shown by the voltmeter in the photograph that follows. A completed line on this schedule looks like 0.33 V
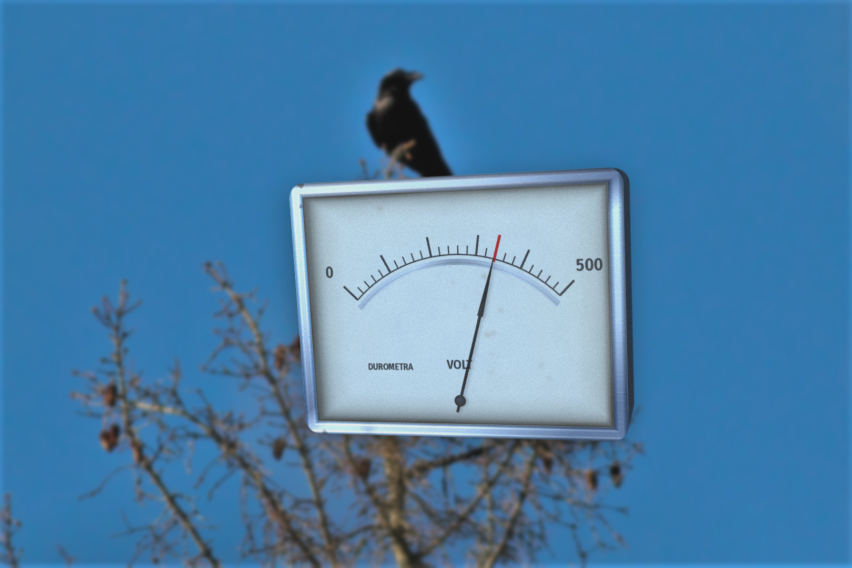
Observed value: 340 V
